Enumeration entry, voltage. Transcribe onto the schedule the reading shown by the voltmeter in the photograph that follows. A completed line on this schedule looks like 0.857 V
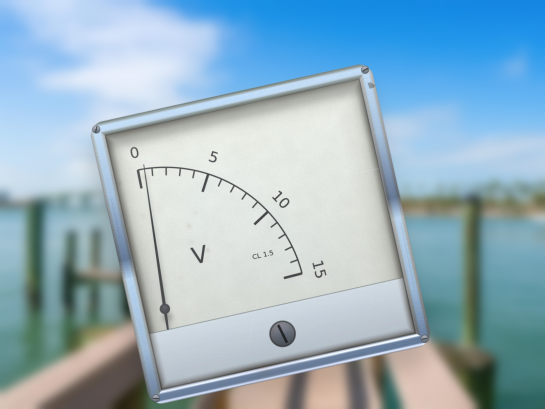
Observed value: 0.5 V
